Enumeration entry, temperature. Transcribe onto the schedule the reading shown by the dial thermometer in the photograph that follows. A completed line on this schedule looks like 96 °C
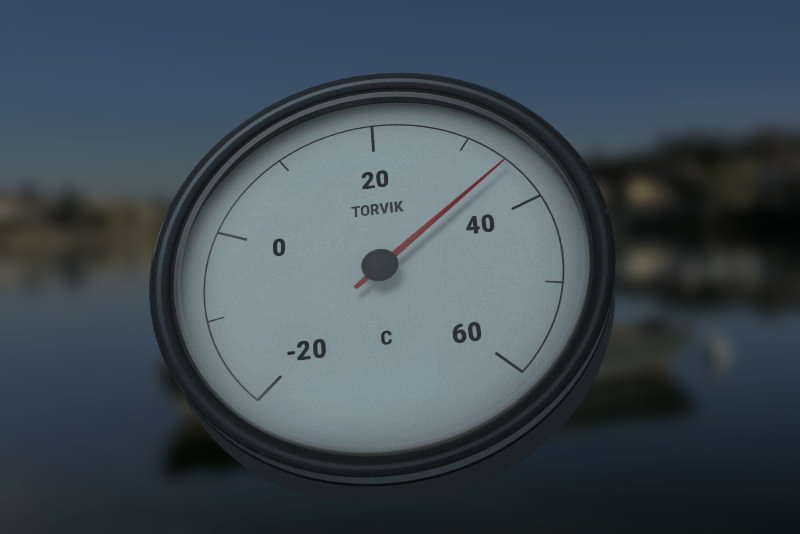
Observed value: 35 °C
